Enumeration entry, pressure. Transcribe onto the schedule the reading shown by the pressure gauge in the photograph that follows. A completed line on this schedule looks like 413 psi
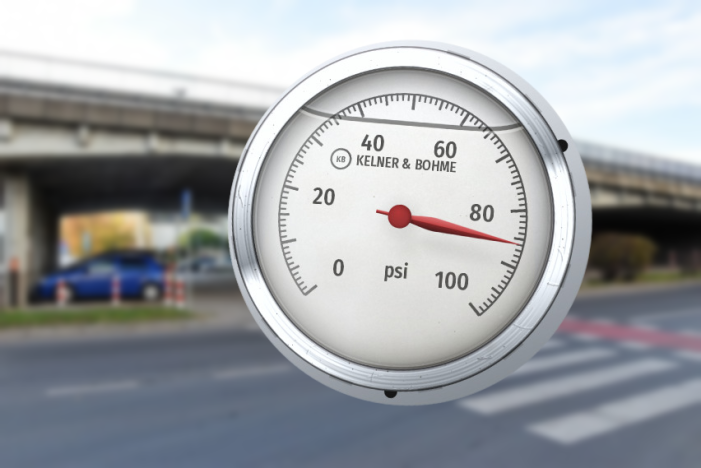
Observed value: 86 psi
